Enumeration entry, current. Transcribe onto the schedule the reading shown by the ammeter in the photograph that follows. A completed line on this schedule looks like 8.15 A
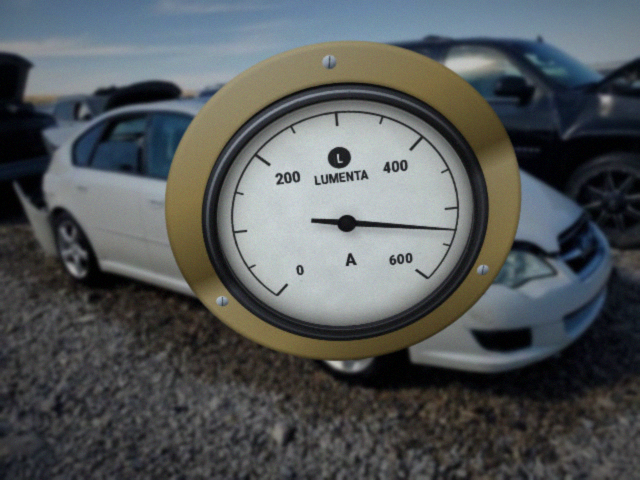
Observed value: 525 A
